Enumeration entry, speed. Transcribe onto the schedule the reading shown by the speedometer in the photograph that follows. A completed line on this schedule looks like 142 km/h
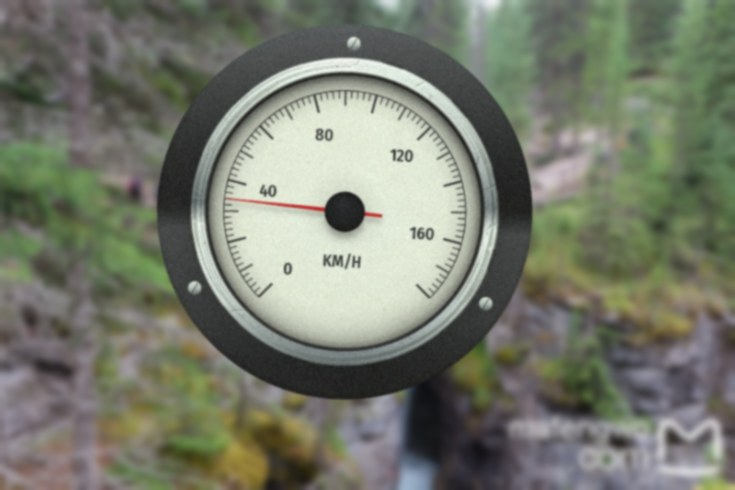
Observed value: 34 km/h
